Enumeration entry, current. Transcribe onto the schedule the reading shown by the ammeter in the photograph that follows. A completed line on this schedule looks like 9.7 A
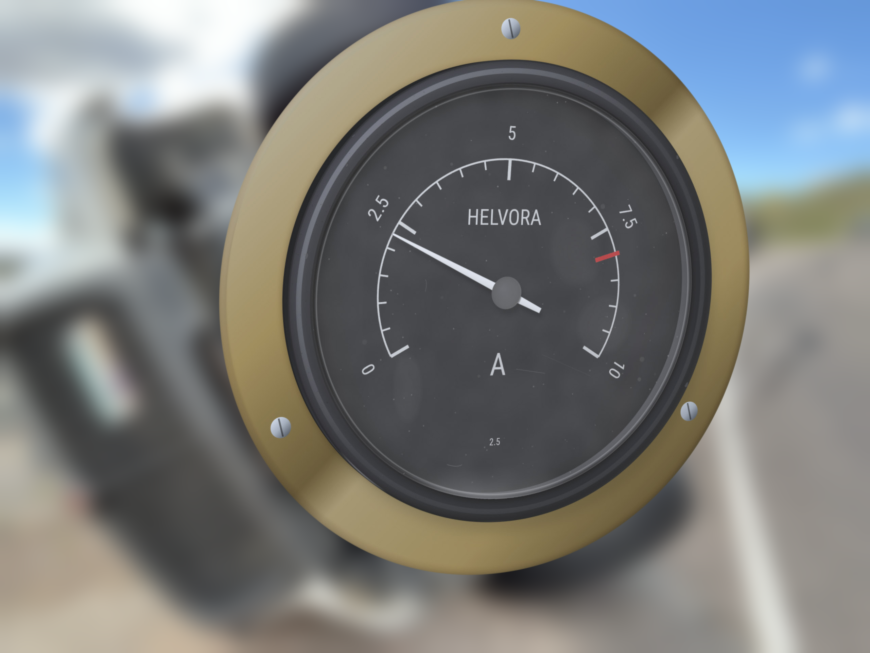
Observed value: 2.25 A
